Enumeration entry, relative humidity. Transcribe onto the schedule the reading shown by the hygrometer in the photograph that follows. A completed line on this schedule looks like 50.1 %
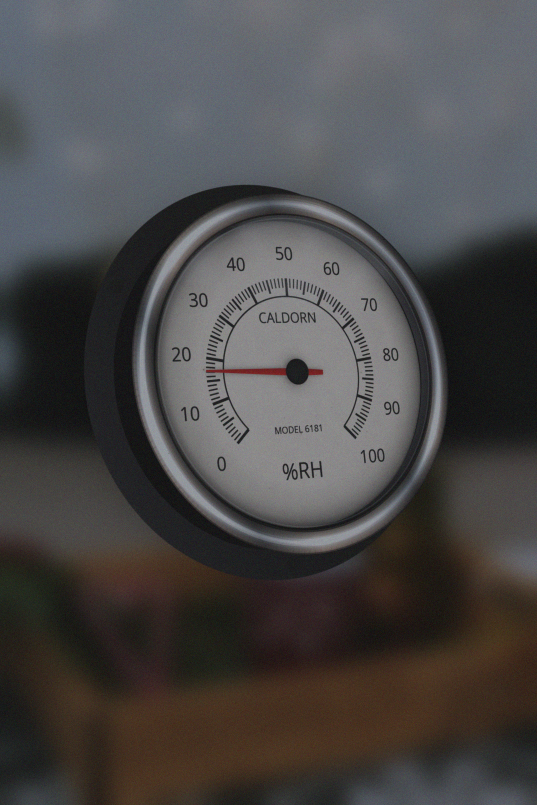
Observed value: 17 %
